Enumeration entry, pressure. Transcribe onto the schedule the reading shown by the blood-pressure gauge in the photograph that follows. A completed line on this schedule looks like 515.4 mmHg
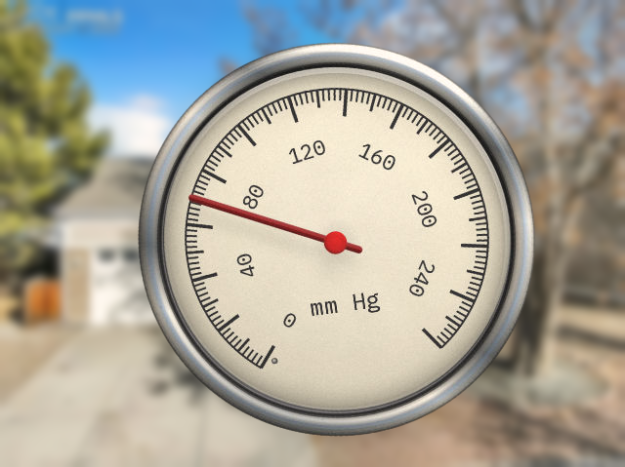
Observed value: 70 mmHg
